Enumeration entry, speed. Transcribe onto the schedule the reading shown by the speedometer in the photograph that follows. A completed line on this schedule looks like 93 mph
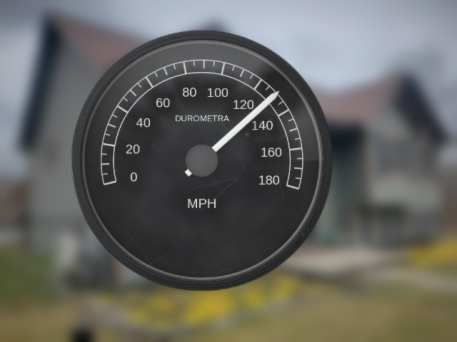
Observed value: 130 mph
